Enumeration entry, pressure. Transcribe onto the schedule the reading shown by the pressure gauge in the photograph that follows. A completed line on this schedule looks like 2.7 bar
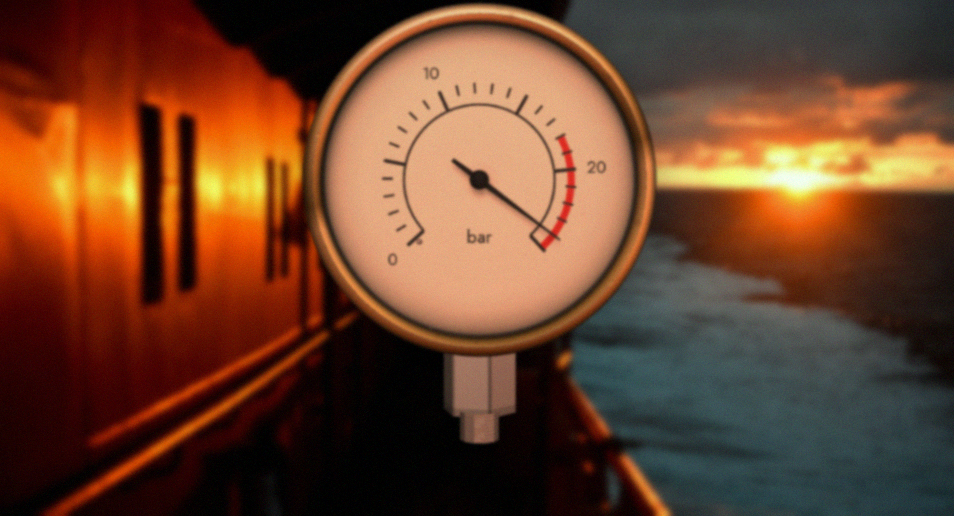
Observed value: 24 bar
